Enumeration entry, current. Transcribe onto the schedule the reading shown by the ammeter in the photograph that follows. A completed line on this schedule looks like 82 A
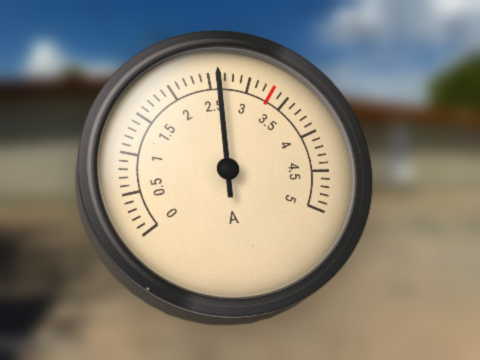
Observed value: 2.6 A
